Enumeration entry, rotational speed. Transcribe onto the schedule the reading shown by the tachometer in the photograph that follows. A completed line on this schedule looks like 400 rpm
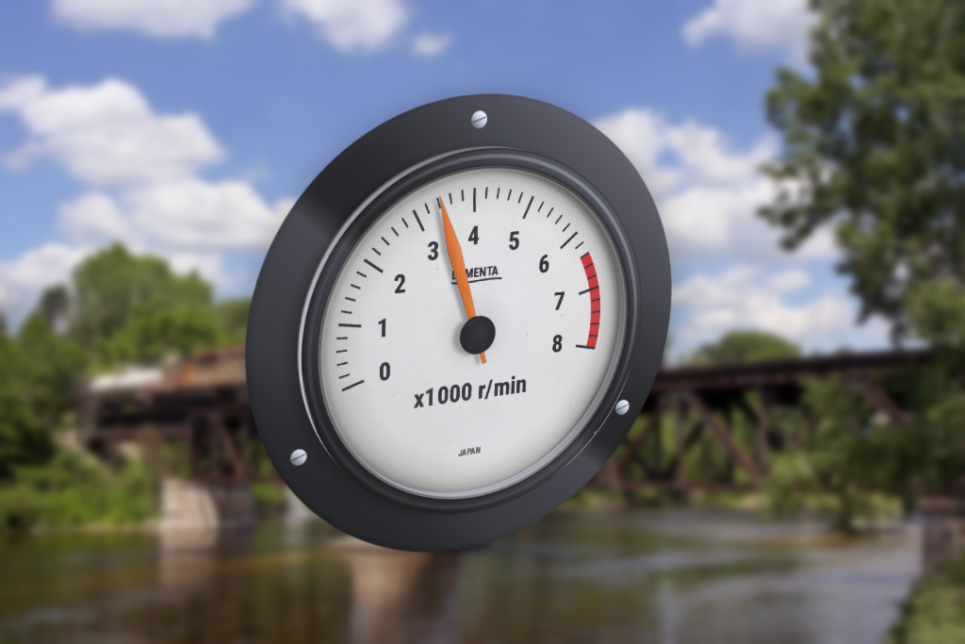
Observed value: 3400 rpm
